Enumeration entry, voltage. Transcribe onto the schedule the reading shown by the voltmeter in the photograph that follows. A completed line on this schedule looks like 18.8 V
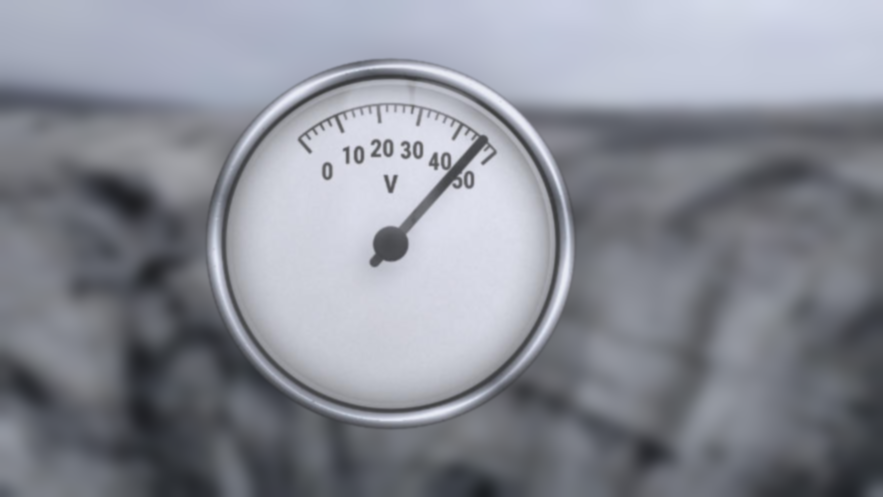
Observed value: 46 V
